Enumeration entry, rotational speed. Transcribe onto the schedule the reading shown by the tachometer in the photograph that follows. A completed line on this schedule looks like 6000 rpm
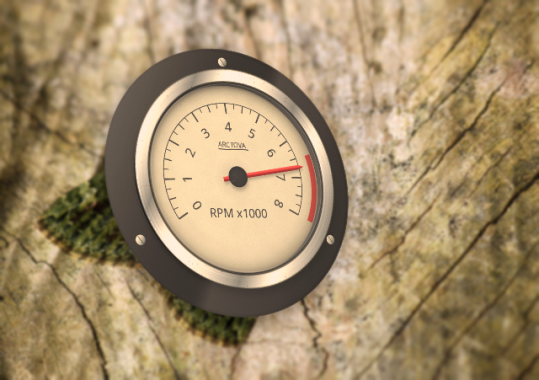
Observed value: 6750 rpm
